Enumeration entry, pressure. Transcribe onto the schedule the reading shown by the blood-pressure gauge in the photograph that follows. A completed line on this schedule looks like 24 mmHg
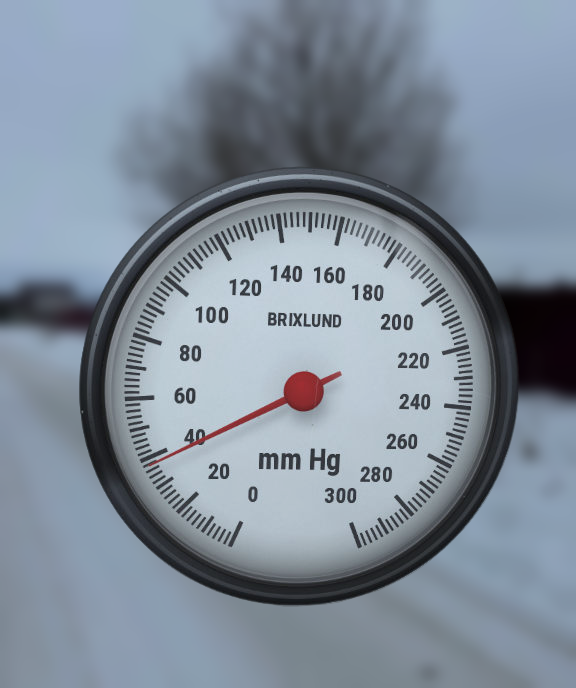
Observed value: 38 mmHg
